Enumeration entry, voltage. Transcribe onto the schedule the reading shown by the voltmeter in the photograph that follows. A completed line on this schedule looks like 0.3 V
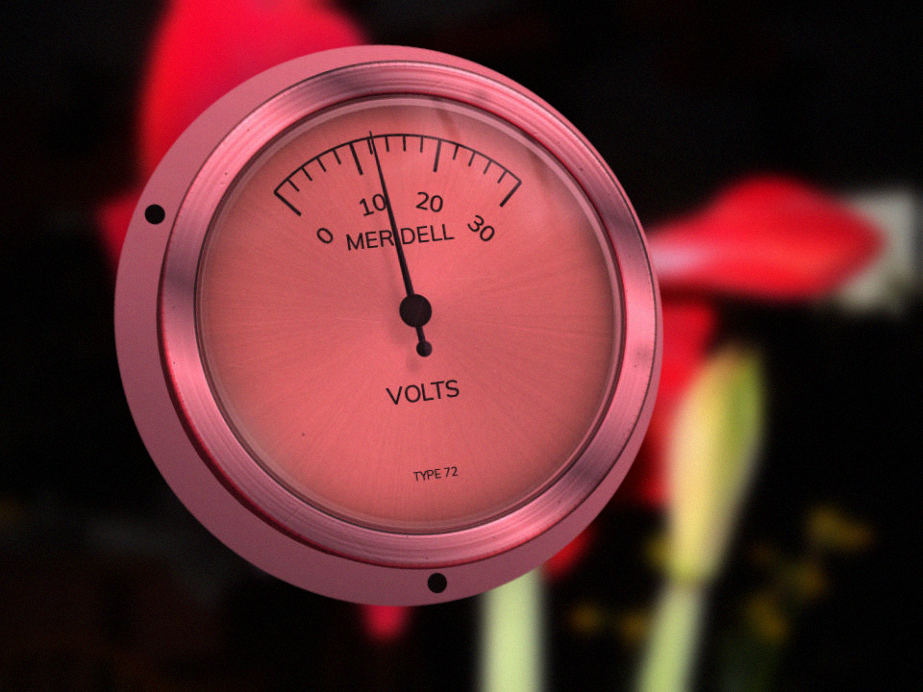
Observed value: 12 V
